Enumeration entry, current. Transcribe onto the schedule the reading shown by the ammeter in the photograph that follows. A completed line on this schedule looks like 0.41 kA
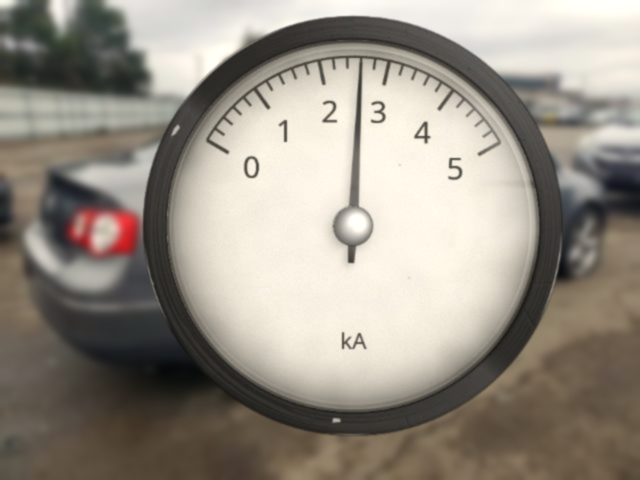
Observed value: 2.6 kA
